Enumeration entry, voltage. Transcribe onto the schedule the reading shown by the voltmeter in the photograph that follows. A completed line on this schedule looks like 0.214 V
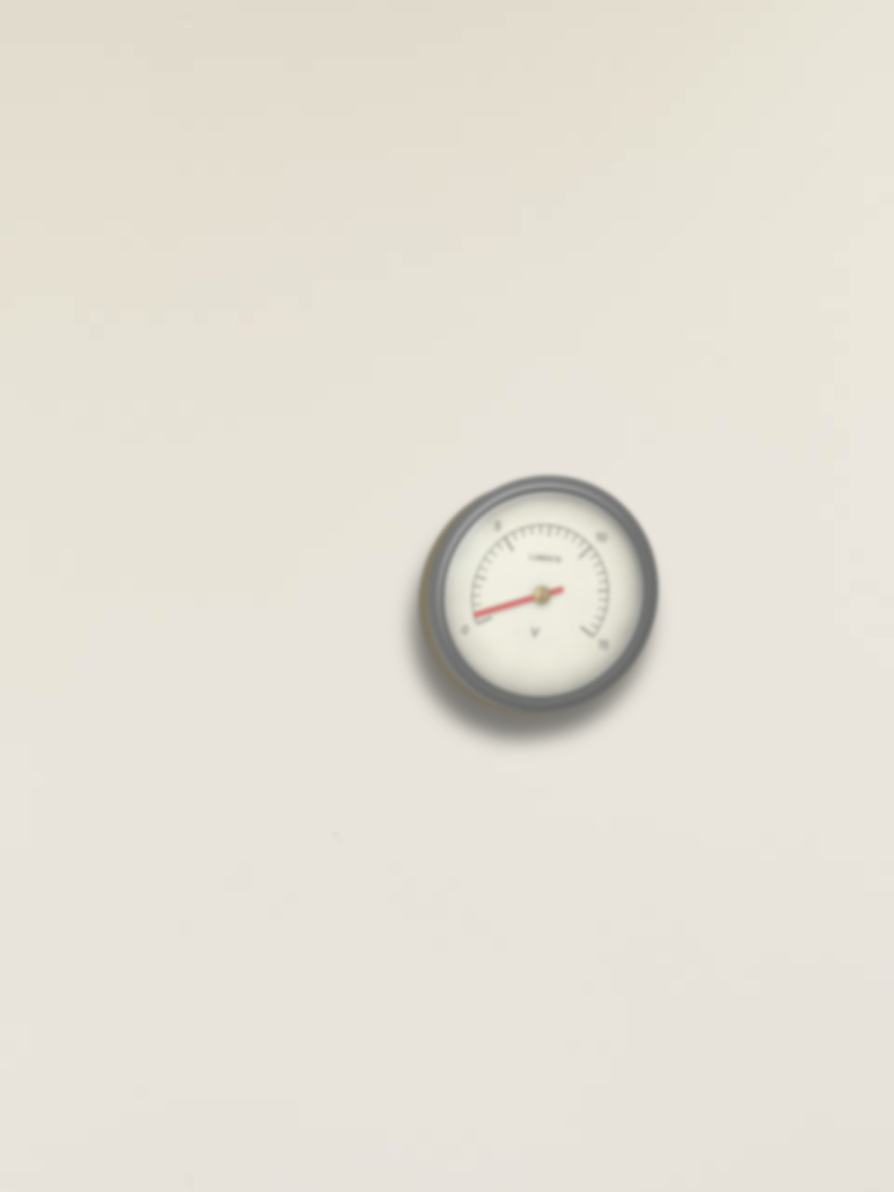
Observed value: 0.5 V
